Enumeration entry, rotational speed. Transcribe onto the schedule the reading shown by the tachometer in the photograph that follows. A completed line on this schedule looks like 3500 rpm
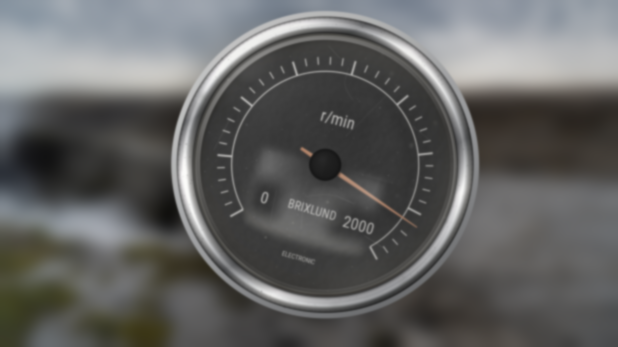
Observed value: 1800 rpm
